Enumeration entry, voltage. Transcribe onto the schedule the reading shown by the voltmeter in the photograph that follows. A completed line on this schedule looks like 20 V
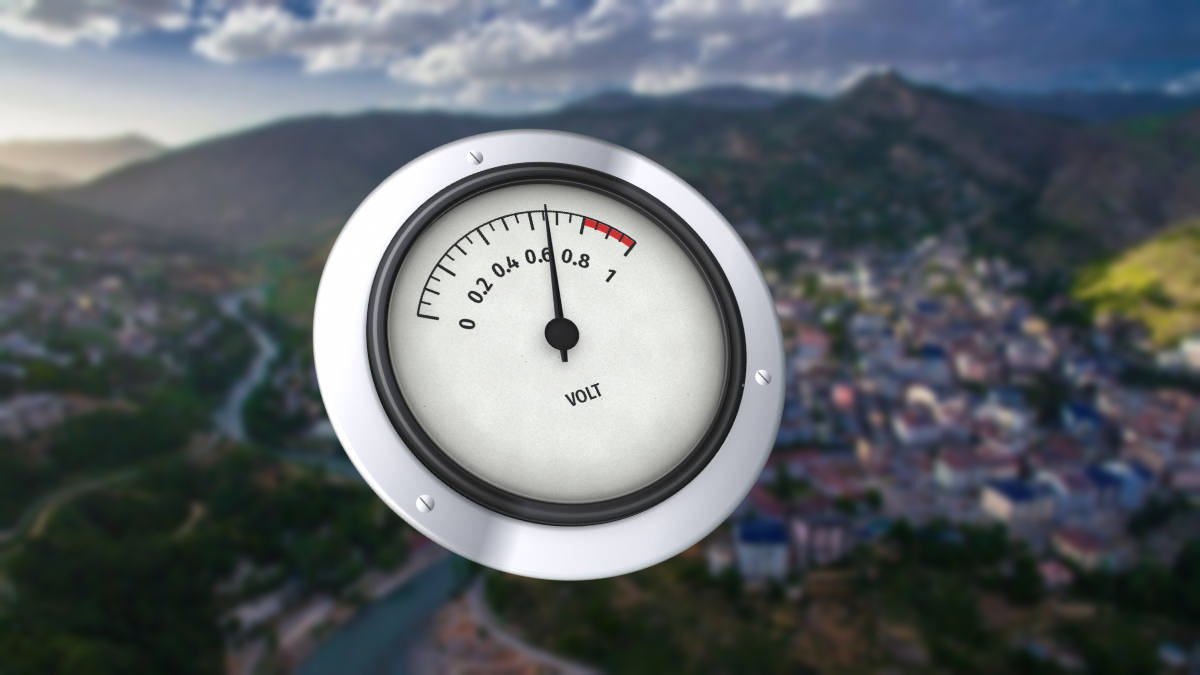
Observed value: 0.65 V
